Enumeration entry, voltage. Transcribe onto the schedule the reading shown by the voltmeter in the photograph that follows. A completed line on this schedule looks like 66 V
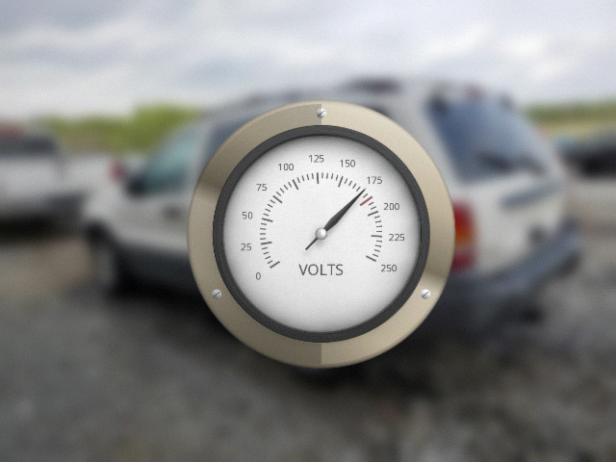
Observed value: 175 V
